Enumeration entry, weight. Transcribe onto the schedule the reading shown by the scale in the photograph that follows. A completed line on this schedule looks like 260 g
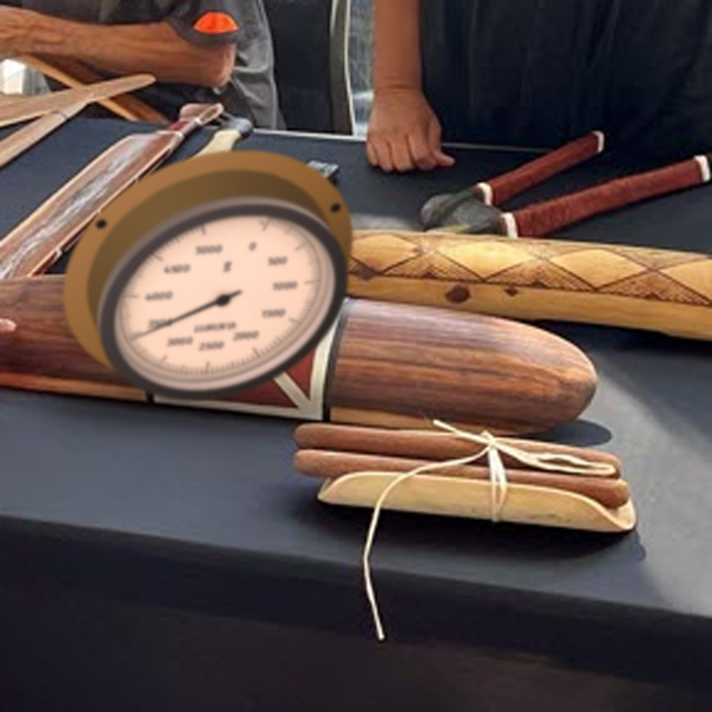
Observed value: 3500 g
